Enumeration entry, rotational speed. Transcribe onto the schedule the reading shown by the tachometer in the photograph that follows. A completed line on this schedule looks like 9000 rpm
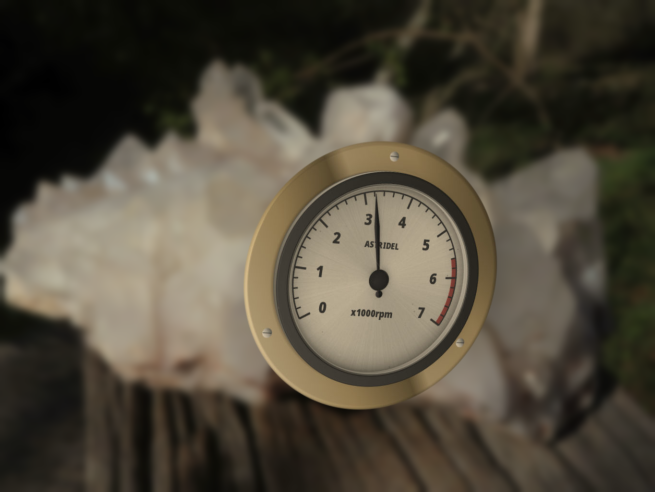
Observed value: 3200 rpm
